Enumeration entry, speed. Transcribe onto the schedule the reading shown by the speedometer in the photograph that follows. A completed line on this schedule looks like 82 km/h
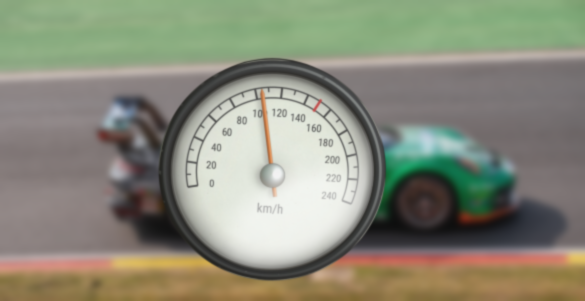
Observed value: 105 km/h
